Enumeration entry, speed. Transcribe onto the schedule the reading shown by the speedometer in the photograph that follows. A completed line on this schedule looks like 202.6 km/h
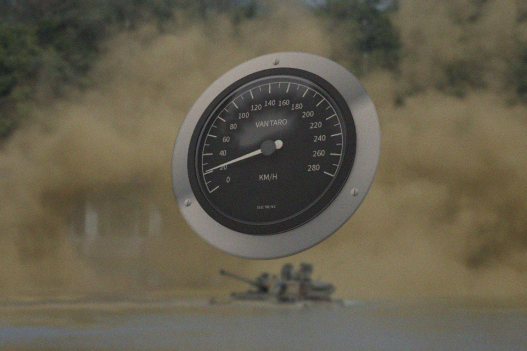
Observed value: 20 km/h
